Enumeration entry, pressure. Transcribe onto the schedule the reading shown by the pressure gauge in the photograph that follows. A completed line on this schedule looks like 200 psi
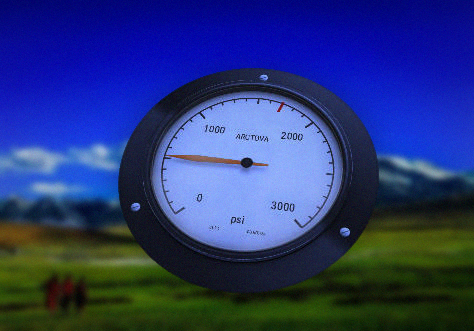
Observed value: 500 psi
